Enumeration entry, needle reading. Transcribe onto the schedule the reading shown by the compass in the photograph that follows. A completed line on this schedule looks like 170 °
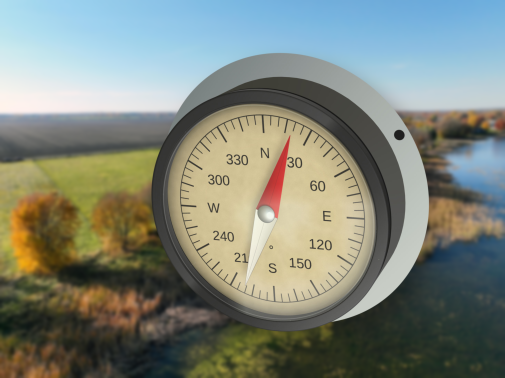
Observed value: 20 °
